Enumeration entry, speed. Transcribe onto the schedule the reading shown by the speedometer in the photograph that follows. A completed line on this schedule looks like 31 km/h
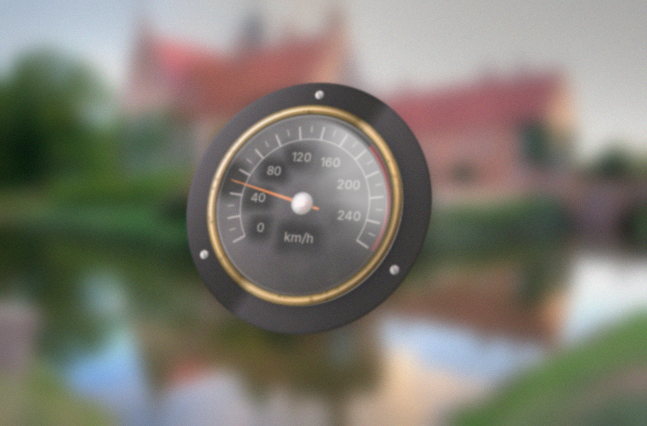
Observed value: 50 km/h
